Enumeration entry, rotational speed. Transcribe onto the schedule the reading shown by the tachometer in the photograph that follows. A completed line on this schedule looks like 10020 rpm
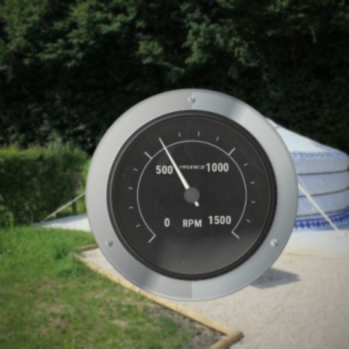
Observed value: 600 rpm
